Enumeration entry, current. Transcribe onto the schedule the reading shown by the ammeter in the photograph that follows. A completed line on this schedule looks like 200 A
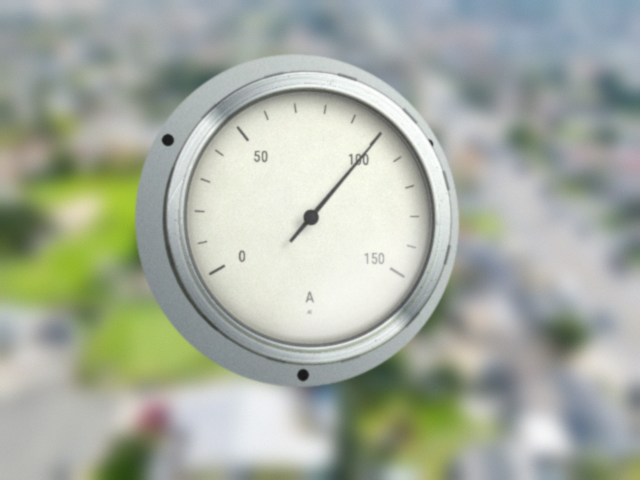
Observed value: 100 A
